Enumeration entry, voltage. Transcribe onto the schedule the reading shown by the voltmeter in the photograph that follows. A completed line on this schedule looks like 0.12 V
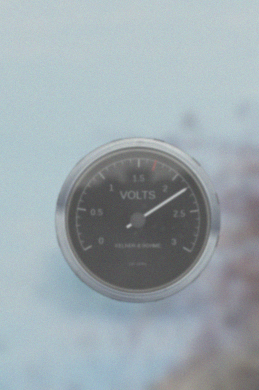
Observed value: 2.2 V
